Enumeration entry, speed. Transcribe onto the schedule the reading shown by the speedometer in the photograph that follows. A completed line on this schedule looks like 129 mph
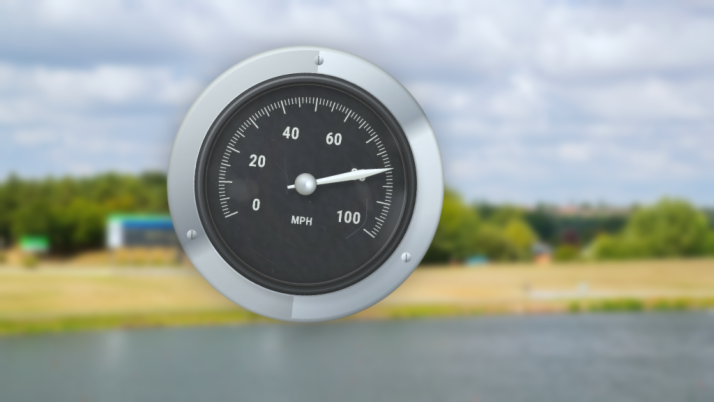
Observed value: 80 mph
